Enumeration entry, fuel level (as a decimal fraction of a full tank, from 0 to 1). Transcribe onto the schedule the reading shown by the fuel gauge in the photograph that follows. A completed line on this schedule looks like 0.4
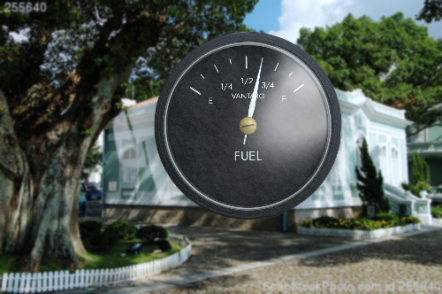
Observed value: 0.625
